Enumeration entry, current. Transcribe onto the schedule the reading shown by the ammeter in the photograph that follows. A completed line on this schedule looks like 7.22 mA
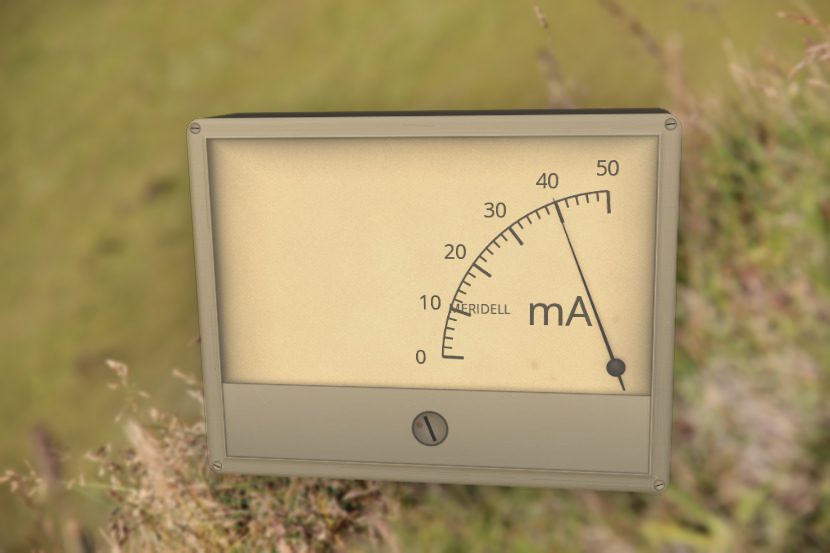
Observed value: 40 mA
